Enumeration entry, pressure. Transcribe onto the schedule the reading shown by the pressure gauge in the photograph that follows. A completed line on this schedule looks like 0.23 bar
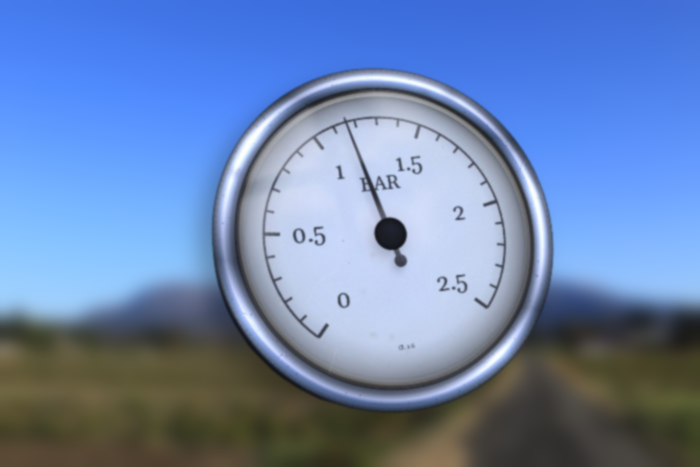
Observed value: 1.15 bar
